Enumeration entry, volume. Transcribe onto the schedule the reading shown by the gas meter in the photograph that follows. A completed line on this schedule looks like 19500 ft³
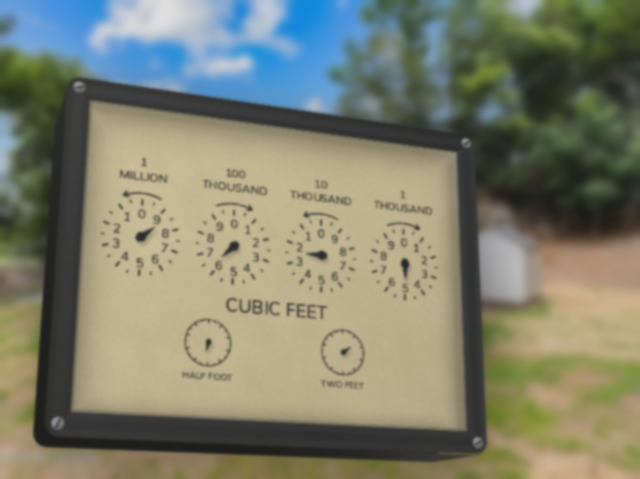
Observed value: 862500 ft³
